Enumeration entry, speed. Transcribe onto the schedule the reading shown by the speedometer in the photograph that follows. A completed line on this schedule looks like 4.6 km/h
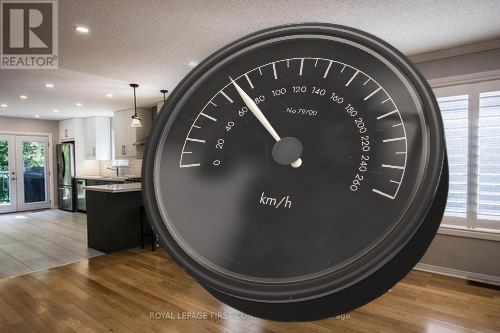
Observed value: 70 km/h
